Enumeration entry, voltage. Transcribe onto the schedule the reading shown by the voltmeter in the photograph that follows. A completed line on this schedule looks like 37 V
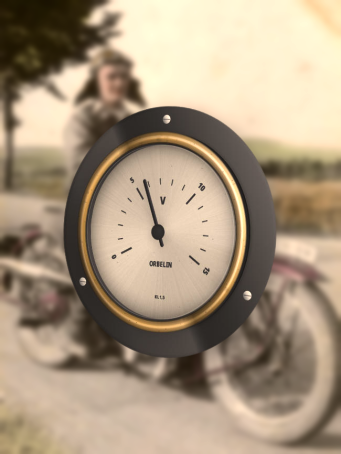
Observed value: 6 V
